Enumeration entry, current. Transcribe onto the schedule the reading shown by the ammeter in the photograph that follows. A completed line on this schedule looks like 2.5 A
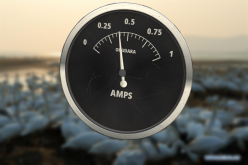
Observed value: 0.4 A
